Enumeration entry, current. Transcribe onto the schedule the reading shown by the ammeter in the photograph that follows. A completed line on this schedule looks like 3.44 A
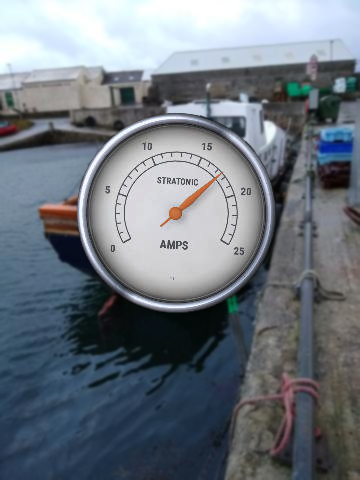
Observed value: 17.5 A
